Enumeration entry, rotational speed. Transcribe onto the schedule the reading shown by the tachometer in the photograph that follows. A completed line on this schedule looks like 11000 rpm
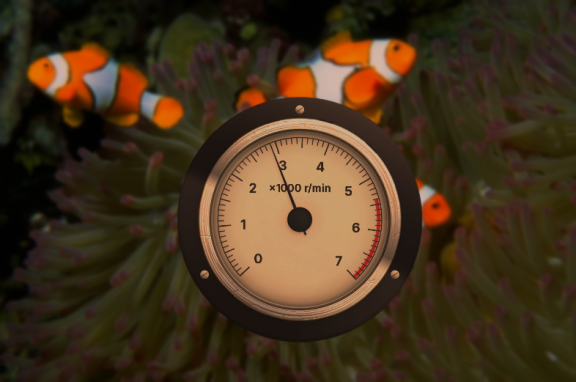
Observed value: 2900 rpm
